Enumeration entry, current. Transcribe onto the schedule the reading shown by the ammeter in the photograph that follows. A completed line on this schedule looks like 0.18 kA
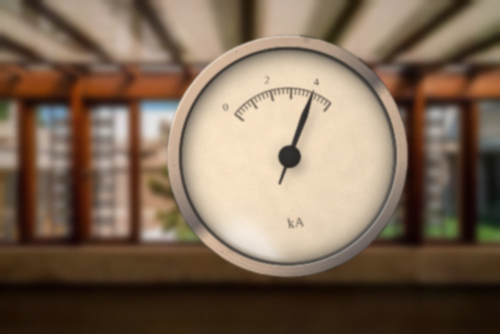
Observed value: 4 kA
